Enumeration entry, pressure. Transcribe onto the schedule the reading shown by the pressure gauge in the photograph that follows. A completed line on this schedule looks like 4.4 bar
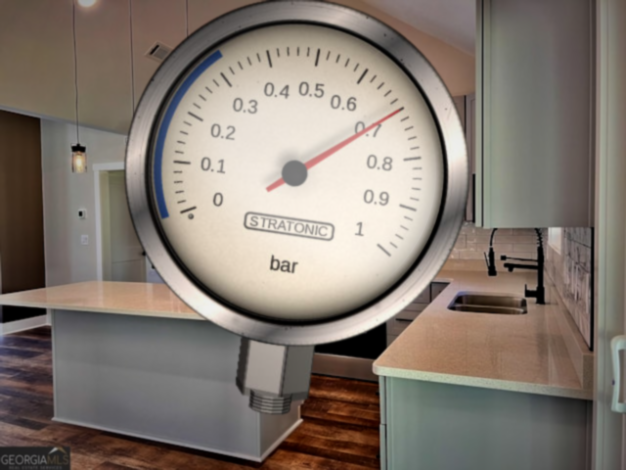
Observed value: 0.7 bar
